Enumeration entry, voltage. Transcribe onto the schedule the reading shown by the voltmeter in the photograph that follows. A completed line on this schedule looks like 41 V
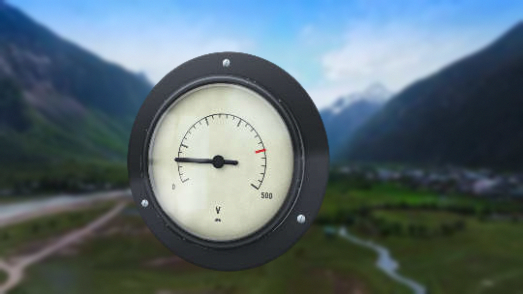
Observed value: 60 V
